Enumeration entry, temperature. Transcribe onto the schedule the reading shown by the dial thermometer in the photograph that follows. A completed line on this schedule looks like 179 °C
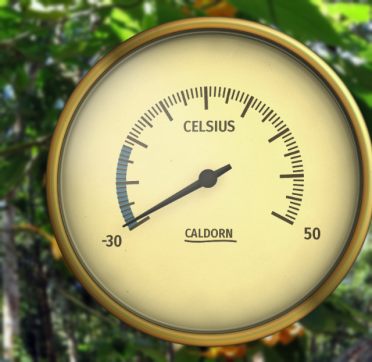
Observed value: -29 °C
